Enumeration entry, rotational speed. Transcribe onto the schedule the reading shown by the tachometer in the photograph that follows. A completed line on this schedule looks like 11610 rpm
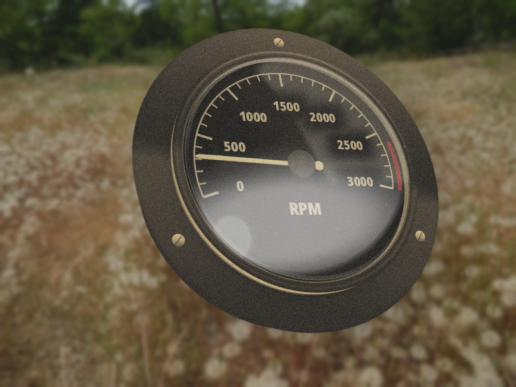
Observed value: 300 rpm
